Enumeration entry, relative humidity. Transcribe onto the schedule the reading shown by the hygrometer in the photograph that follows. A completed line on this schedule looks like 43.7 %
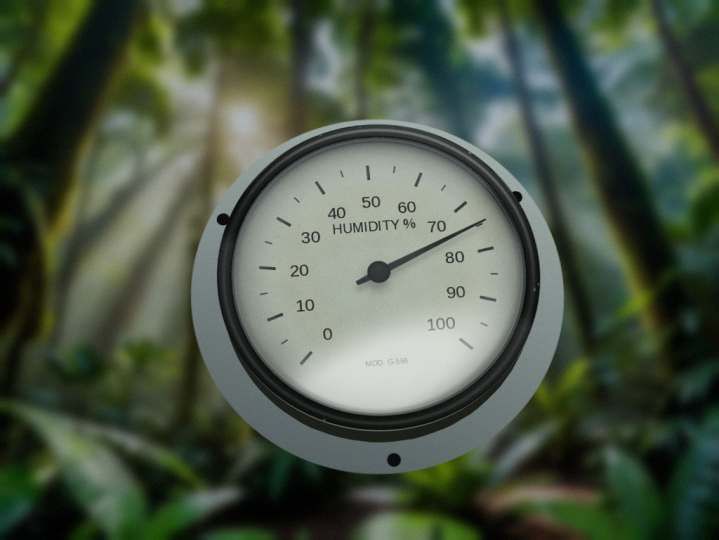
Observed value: 75 %
